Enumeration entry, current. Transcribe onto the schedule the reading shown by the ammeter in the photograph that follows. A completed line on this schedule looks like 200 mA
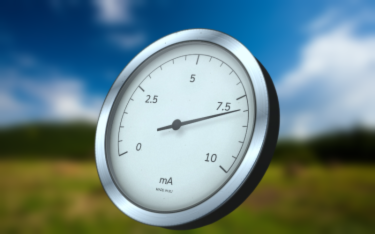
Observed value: 8 mA
